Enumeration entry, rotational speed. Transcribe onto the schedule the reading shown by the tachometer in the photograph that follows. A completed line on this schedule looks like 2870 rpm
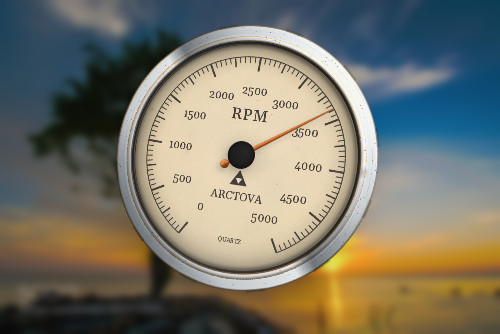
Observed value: 3400 rpm
